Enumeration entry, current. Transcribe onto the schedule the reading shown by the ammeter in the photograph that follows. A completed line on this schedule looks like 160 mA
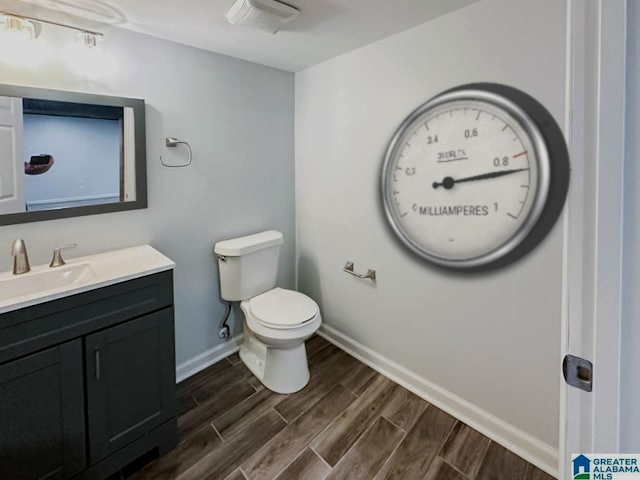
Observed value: 0.85 mA
